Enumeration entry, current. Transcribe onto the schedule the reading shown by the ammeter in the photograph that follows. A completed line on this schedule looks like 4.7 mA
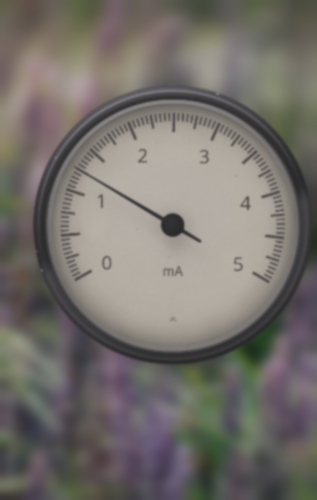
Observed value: 1.25 mA
